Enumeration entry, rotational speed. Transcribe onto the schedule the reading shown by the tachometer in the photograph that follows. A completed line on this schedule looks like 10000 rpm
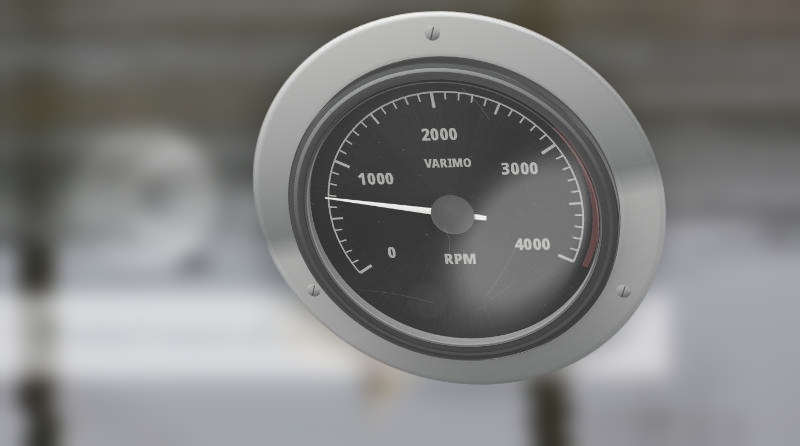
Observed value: 700 rpm
